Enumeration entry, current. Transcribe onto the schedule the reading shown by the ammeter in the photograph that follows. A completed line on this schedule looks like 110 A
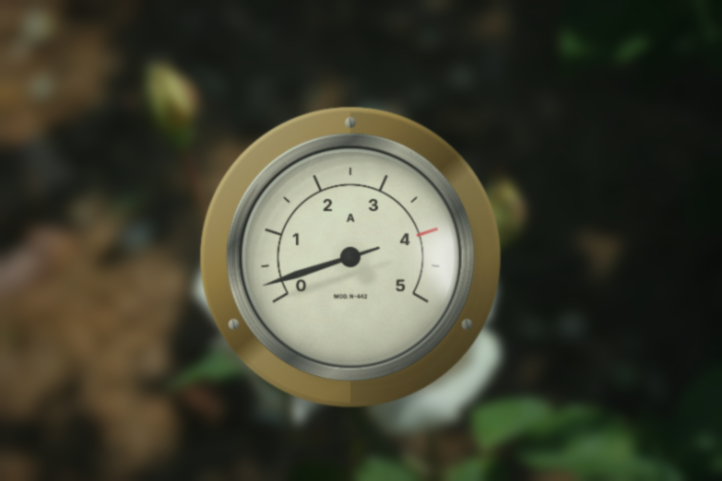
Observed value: 0.25 A
